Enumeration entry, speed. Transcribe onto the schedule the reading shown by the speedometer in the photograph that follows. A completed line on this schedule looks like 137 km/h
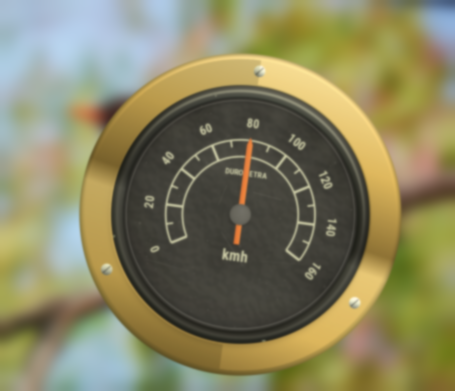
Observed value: 80 km/h
